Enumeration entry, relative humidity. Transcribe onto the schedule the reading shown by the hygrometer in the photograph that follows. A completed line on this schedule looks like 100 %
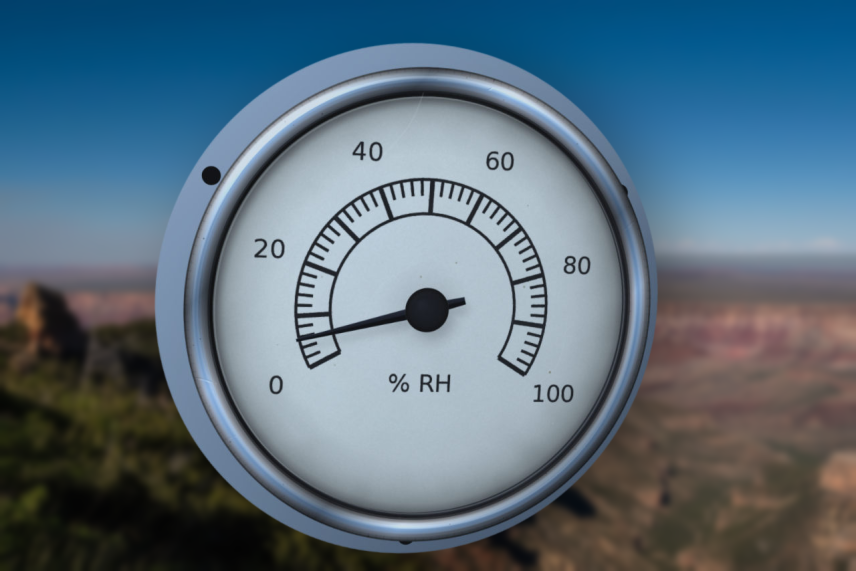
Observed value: 6 %
